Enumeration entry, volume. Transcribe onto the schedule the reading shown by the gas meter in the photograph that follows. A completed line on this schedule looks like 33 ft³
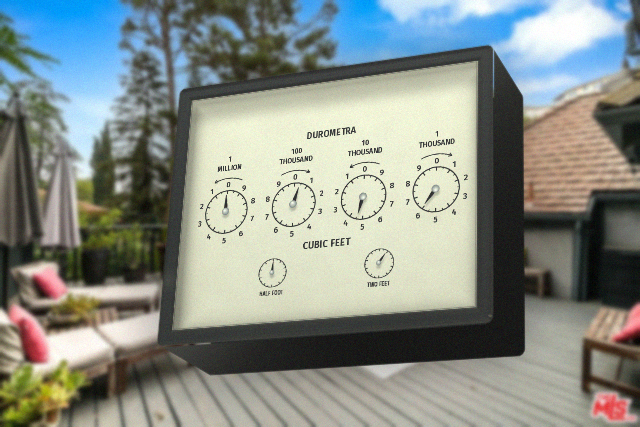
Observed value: 4600 ft³
